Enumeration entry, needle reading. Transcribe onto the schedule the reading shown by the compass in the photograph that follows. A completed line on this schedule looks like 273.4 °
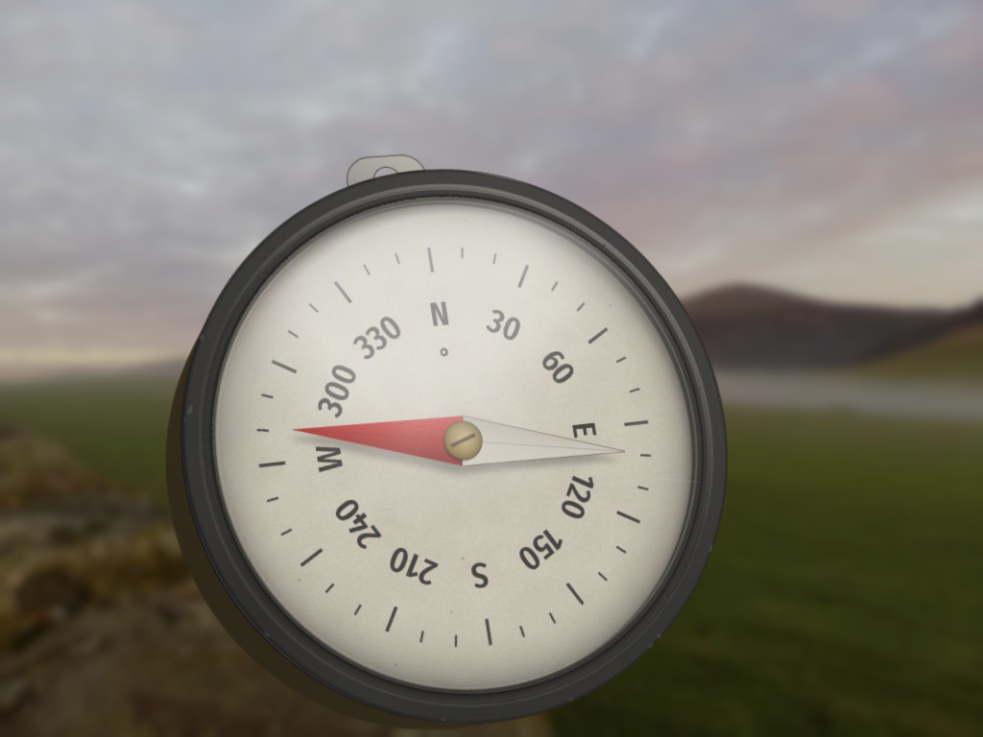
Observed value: 280 °
